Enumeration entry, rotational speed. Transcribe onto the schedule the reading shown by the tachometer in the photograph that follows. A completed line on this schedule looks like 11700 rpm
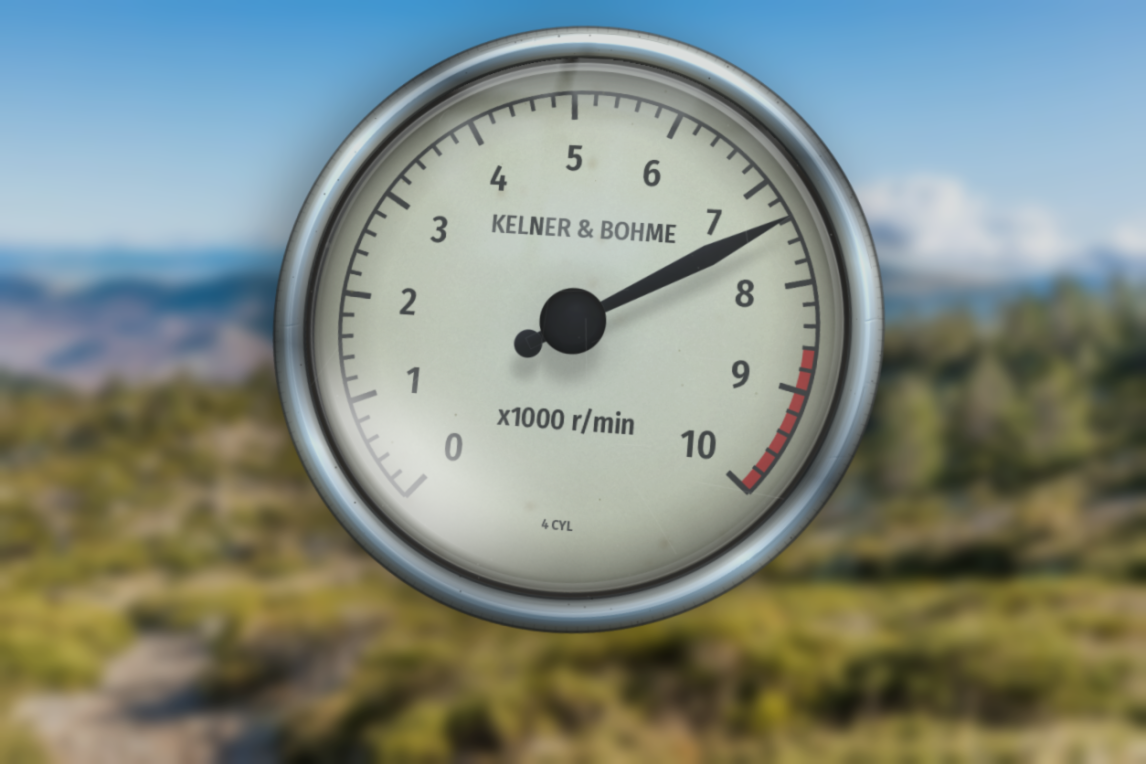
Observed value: 7400 rpm
